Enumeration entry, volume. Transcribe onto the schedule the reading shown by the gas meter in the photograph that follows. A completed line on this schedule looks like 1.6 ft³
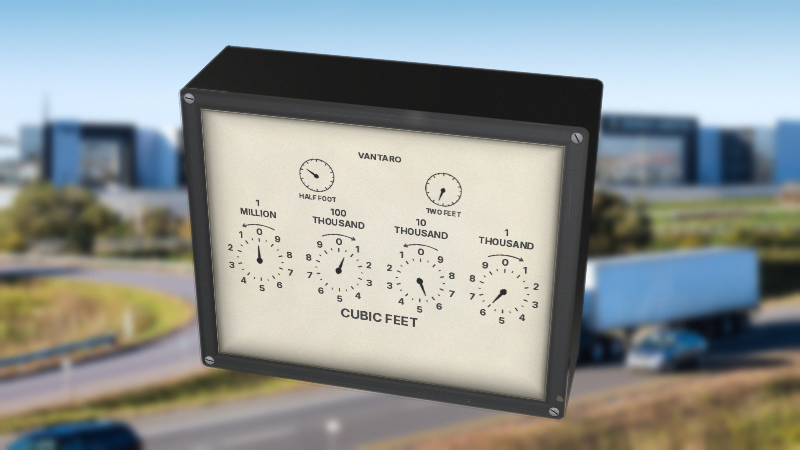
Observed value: 5600 ft³
